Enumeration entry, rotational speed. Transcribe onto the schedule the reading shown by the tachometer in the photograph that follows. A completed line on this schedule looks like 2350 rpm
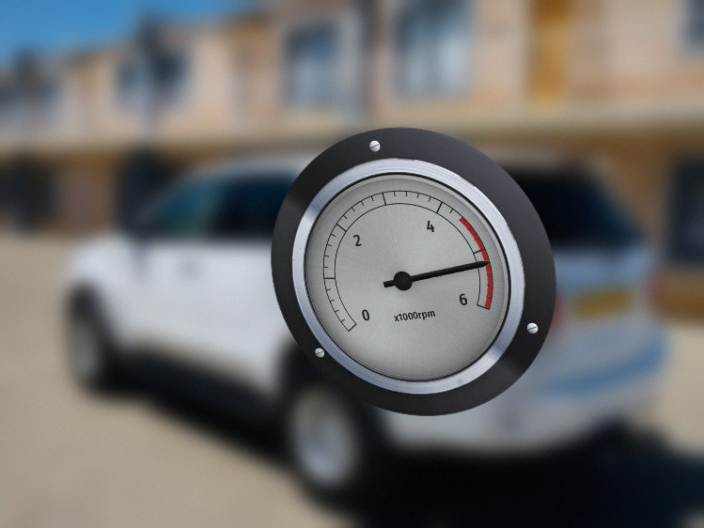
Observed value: 5200 rpm
